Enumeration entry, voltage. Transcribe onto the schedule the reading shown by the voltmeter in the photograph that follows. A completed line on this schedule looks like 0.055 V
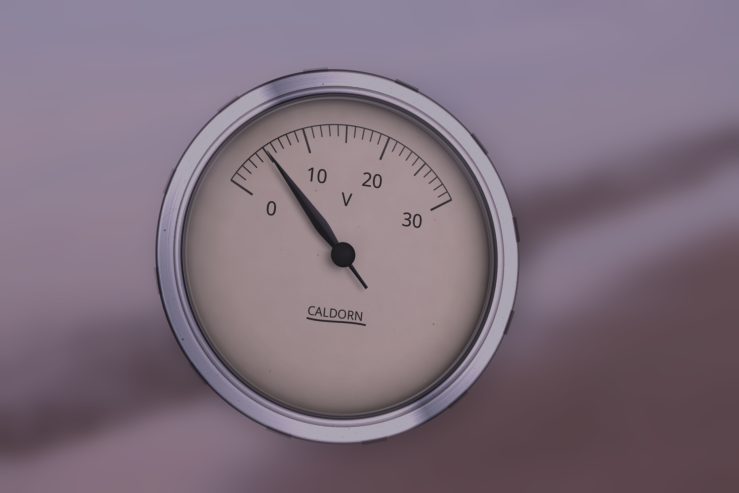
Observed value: 5 V
